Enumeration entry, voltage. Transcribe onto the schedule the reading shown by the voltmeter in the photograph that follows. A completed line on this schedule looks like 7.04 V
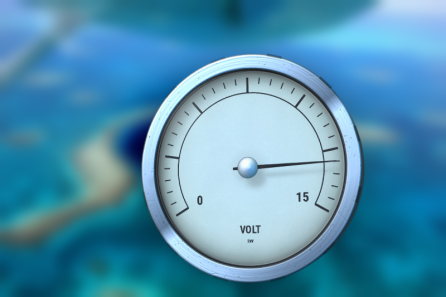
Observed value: 13 V
